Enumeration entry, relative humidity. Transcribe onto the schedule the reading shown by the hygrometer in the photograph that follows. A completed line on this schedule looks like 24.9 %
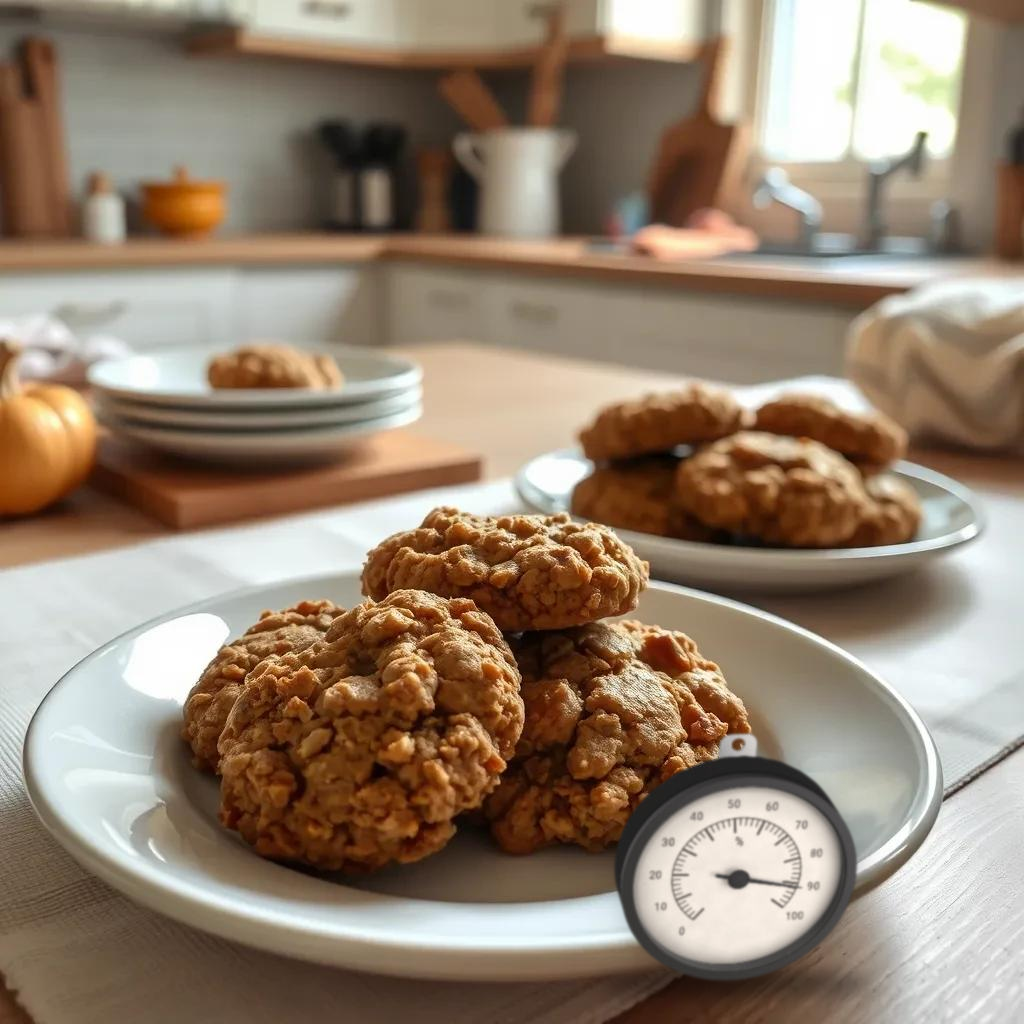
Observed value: 90 %
